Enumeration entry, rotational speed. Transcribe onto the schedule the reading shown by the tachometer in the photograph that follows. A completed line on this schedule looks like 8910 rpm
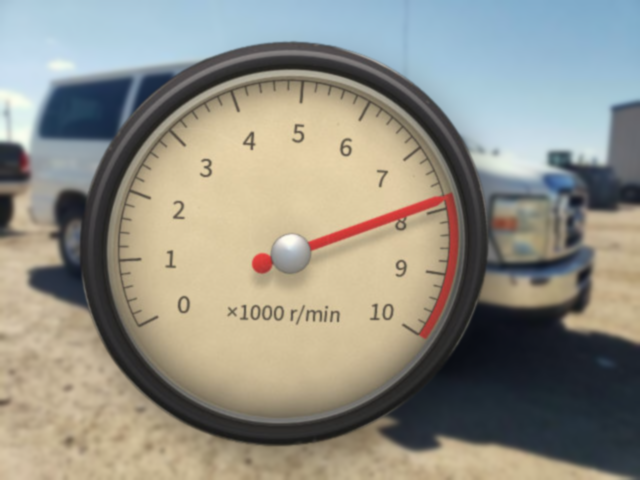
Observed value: 7800 rpm
